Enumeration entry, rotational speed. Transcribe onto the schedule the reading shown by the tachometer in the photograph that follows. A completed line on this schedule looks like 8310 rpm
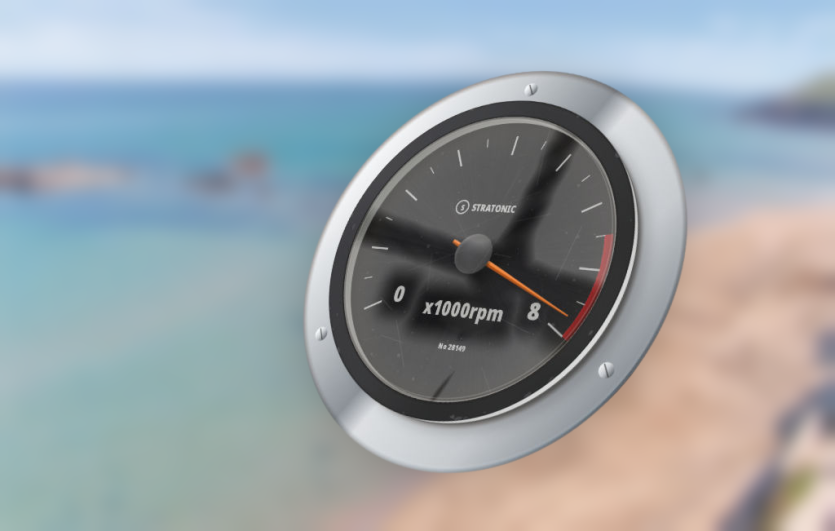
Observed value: 7750 rpm
